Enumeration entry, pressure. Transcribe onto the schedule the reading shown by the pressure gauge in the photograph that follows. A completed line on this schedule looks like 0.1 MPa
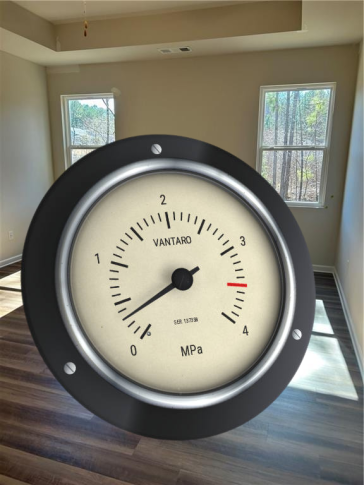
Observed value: 0.3 MPa
